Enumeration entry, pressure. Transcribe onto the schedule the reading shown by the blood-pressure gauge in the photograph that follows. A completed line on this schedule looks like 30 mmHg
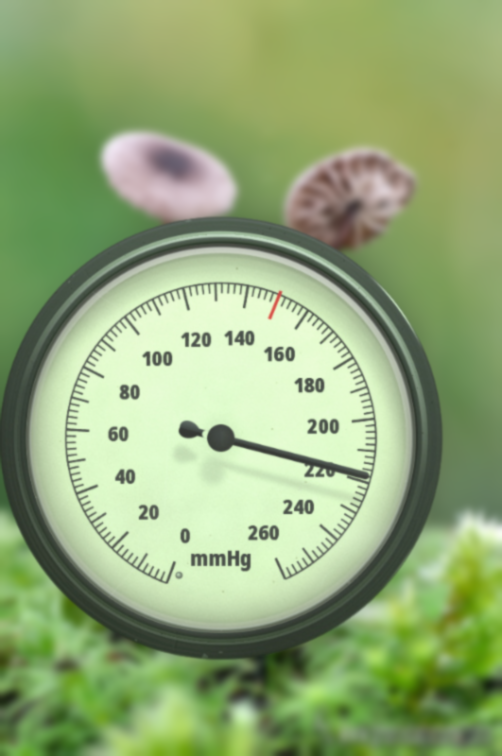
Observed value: 218 mmHg
